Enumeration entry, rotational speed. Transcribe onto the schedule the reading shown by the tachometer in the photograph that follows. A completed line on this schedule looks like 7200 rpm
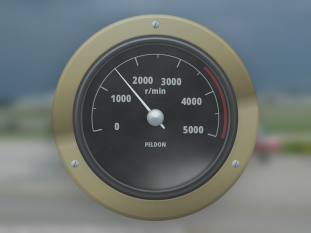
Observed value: 1500 rpm
